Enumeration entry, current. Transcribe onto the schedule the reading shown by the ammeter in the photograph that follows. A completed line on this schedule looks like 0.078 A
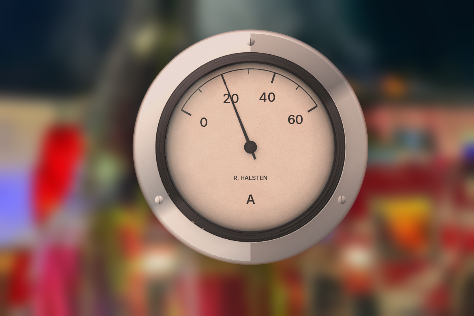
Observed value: 20 A
